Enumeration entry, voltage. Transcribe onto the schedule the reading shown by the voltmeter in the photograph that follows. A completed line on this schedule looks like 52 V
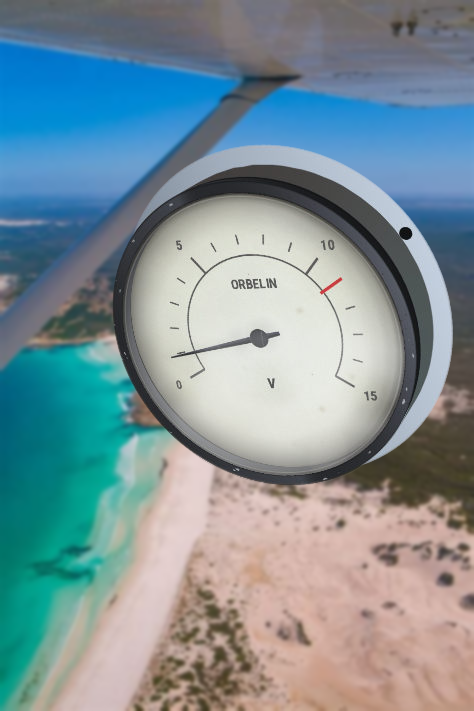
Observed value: 1 V
